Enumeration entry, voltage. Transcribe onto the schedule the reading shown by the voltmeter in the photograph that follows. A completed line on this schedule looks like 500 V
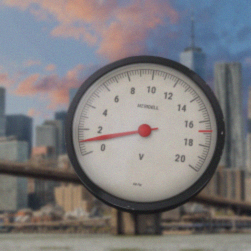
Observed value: 1 V
